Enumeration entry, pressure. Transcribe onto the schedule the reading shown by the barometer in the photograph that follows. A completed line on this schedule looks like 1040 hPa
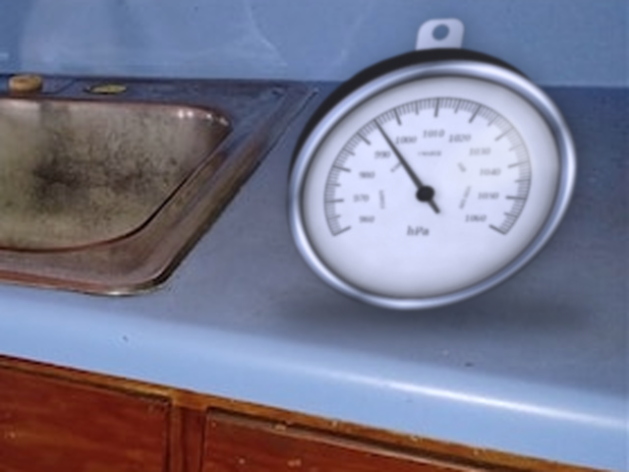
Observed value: 995 hPa
